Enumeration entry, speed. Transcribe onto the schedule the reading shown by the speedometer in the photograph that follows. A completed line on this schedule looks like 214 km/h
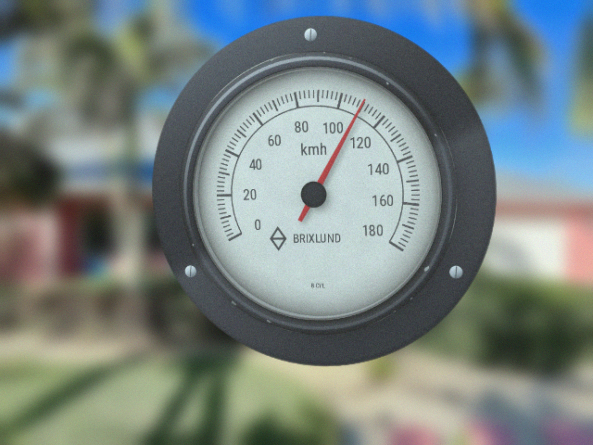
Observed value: 110 km/h
